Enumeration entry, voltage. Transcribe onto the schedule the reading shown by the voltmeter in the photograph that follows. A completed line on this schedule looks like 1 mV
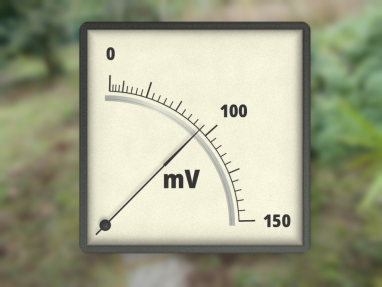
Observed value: 95 mV
